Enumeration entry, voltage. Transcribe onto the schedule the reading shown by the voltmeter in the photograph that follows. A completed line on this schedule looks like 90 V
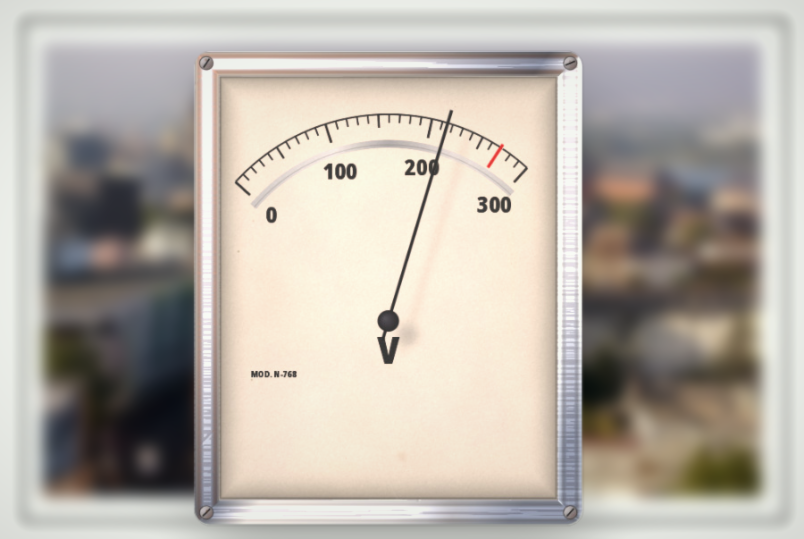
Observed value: 215 V
